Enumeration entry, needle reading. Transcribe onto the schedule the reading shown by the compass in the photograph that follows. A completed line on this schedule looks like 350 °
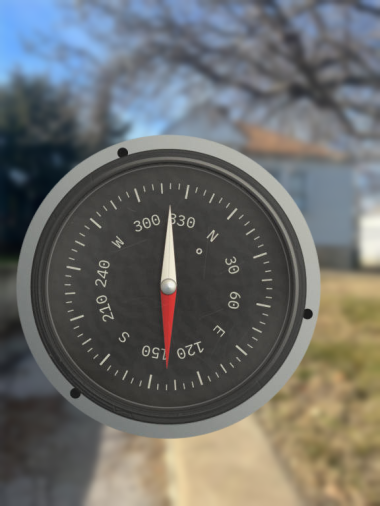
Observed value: 140 °
